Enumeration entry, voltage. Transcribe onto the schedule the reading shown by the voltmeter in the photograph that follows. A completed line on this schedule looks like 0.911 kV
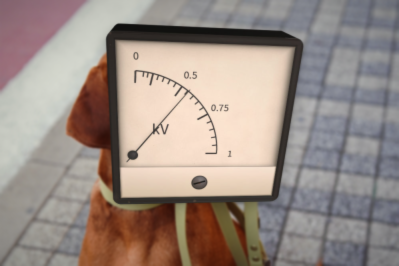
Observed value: 0.55 kV
